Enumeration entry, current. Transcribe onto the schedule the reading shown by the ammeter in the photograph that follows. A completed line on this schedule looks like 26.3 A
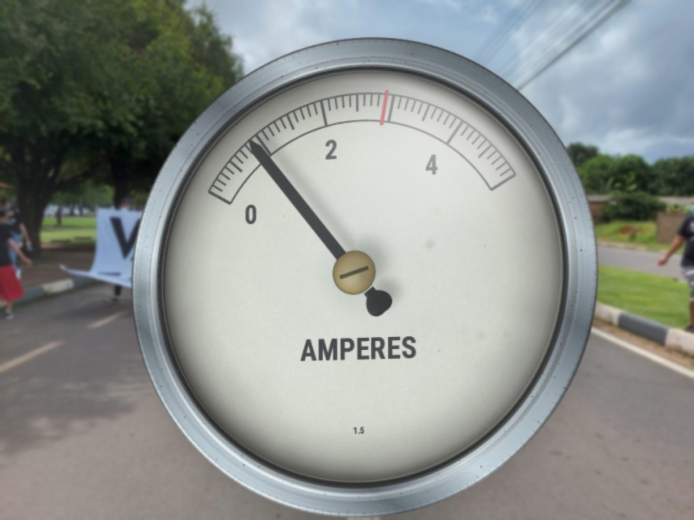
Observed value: 0.9 A
